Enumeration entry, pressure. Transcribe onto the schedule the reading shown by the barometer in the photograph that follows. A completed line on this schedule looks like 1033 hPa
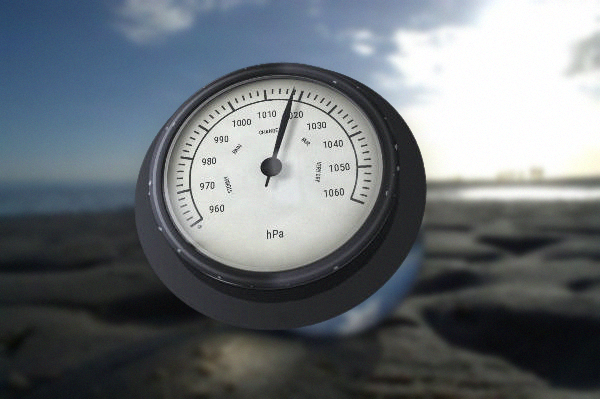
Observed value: 1018 hPa
